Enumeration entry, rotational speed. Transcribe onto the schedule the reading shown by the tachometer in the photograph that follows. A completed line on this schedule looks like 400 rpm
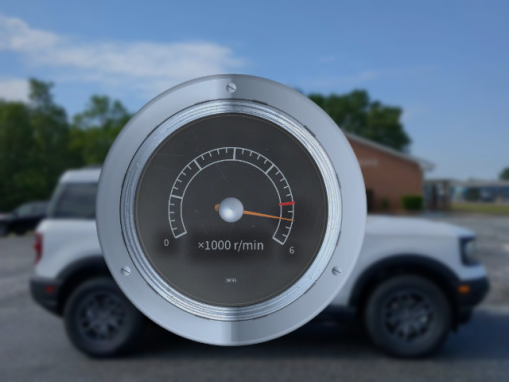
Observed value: 5400 rpm
